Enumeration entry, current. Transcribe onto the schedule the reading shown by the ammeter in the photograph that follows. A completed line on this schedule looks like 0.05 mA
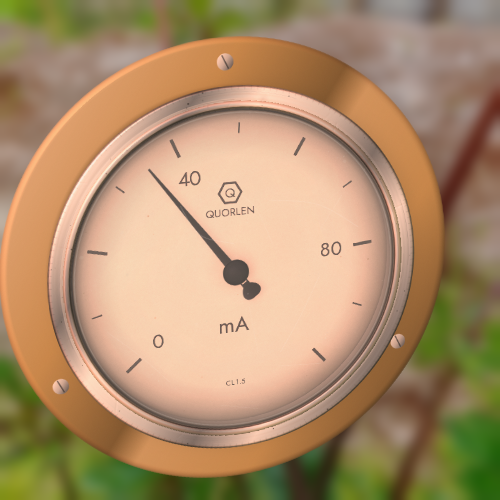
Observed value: 35 mA
